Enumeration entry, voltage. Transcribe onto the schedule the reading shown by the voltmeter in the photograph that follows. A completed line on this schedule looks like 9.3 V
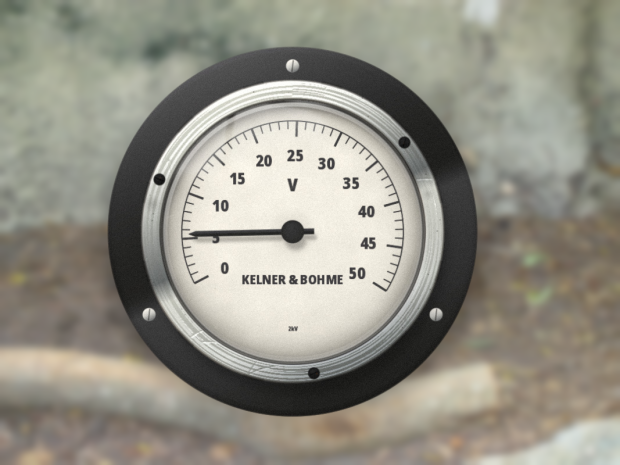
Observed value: 5.5 V
